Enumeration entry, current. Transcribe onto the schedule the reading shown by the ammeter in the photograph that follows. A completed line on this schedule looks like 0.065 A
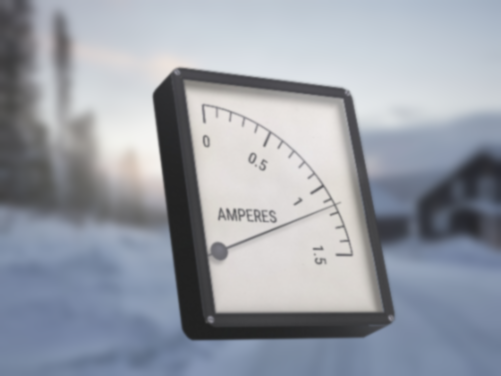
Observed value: 1.15 A
